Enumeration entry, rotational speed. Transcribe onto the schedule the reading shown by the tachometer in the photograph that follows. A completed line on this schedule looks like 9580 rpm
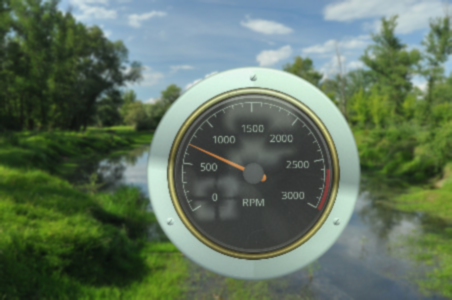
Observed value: 700 rpm
